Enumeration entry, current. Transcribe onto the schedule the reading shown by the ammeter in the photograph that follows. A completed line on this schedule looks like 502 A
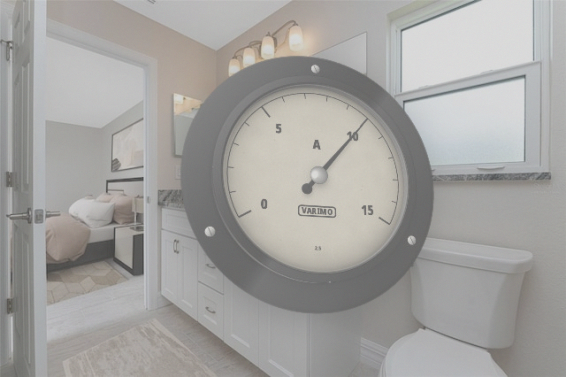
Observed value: 10 A
